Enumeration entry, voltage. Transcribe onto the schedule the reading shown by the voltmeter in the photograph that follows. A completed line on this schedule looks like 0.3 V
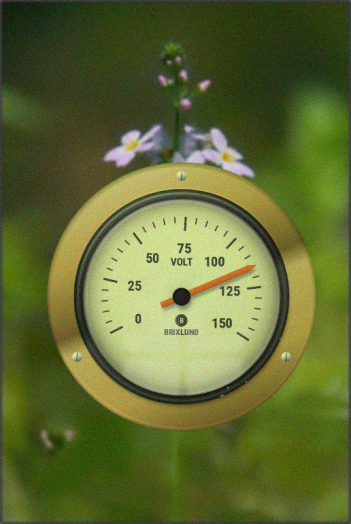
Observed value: 115 V
